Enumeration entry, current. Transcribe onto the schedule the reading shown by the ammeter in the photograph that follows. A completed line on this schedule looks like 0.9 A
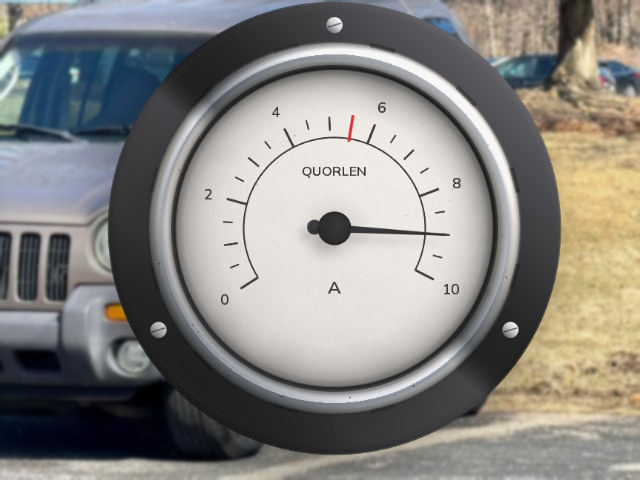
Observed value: 9 A
